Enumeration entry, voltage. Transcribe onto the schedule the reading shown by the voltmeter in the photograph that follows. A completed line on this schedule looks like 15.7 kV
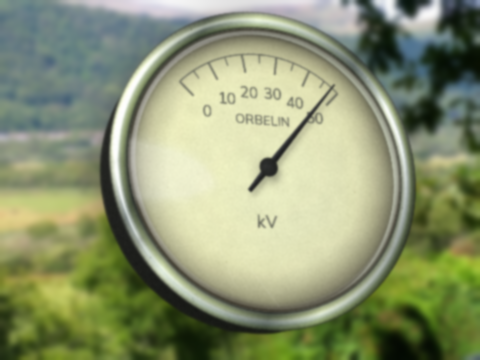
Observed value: 47.5 kV
